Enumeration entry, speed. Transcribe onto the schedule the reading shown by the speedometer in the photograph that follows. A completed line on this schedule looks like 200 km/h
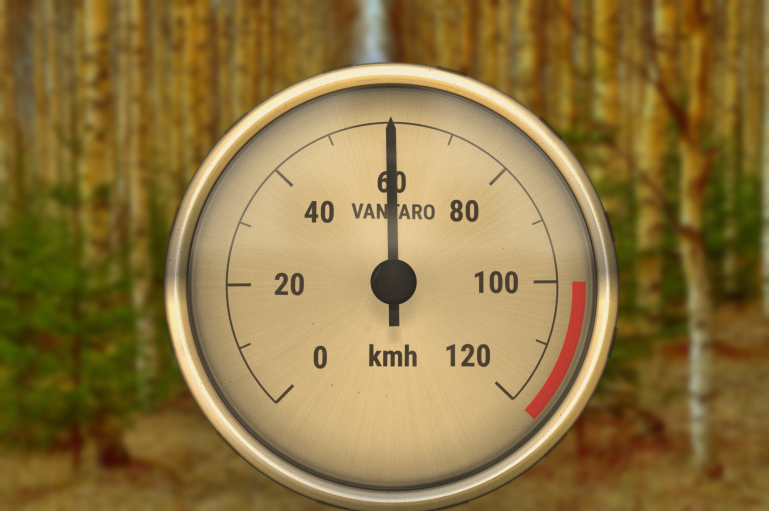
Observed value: 60 km/h
